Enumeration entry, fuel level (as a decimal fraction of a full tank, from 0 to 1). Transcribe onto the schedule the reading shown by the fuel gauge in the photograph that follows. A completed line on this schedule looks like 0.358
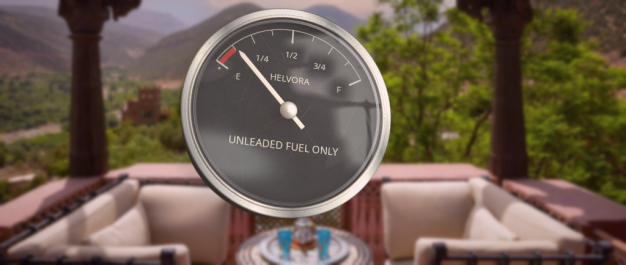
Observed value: 0.125
